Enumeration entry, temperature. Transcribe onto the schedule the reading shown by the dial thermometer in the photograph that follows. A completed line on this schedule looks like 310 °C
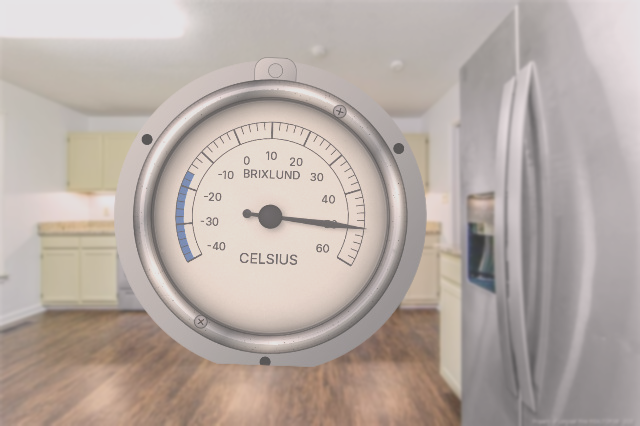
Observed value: 50 °C
